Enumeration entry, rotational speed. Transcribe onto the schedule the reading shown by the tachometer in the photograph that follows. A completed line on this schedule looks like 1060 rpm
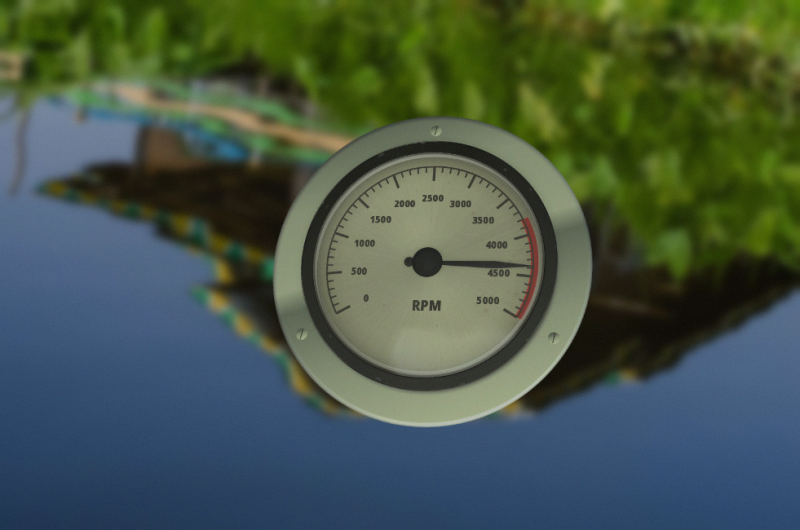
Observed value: 4400 rpm
